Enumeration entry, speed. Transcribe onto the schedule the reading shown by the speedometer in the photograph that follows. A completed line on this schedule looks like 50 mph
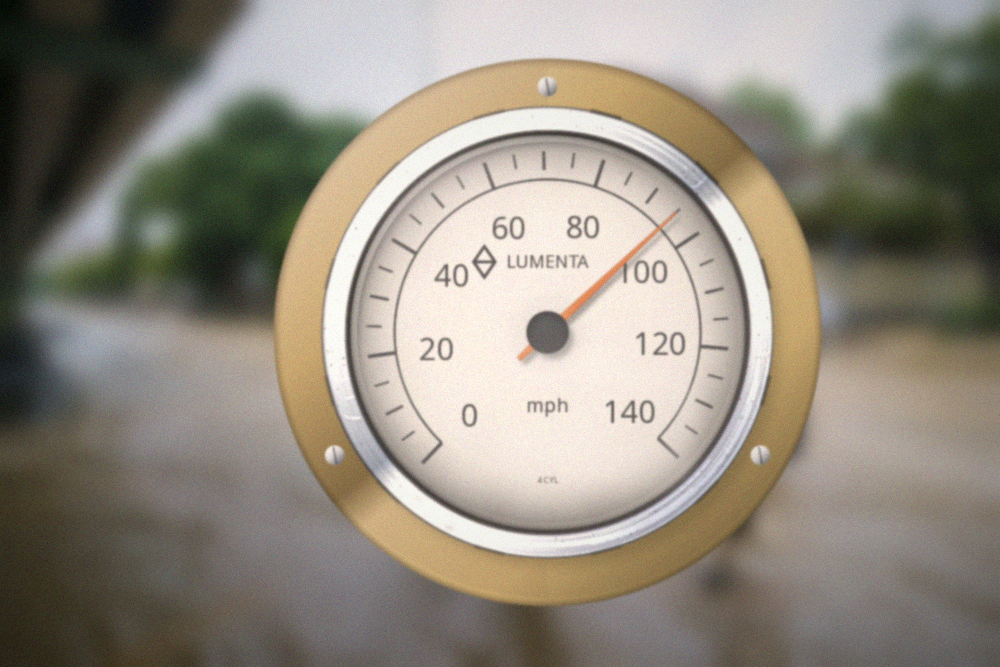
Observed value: 95 mph
